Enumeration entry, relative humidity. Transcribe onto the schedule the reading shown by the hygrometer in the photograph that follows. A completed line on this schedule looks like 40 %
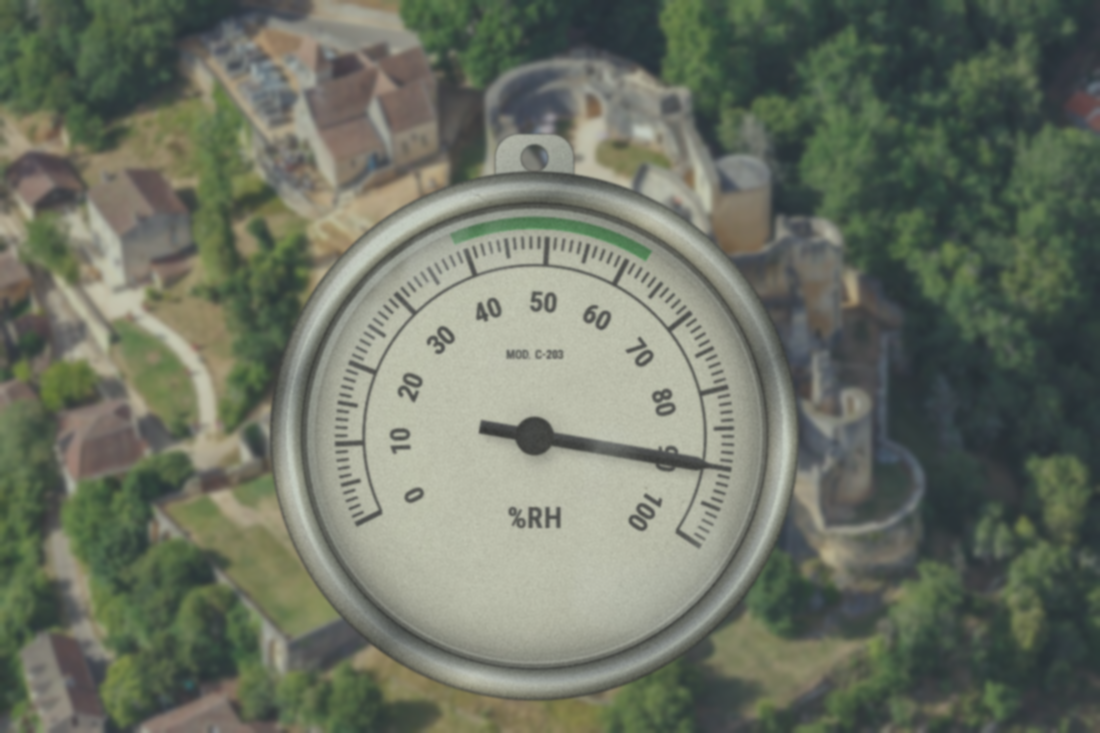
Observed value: 90 %
